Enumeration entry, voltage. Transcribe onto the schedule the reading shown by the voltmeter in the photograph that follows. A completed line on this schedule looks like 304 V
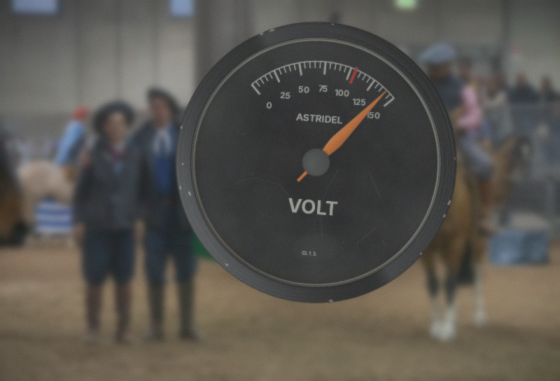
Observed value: 140 V
